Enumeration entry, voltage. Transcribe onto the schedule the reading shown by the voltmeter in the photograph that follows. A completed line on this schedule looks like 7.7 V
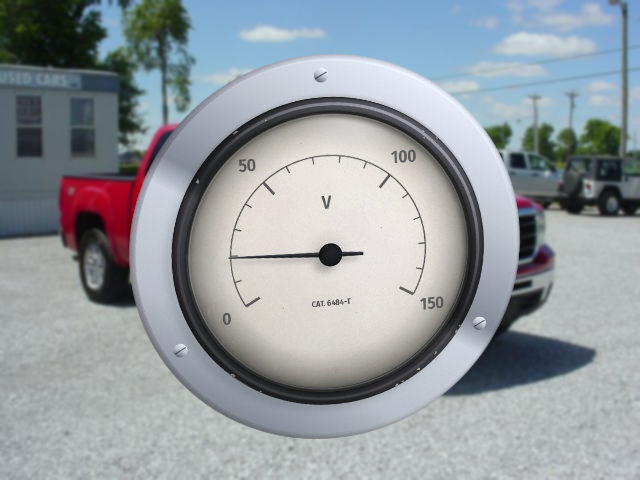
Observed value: 20 V
